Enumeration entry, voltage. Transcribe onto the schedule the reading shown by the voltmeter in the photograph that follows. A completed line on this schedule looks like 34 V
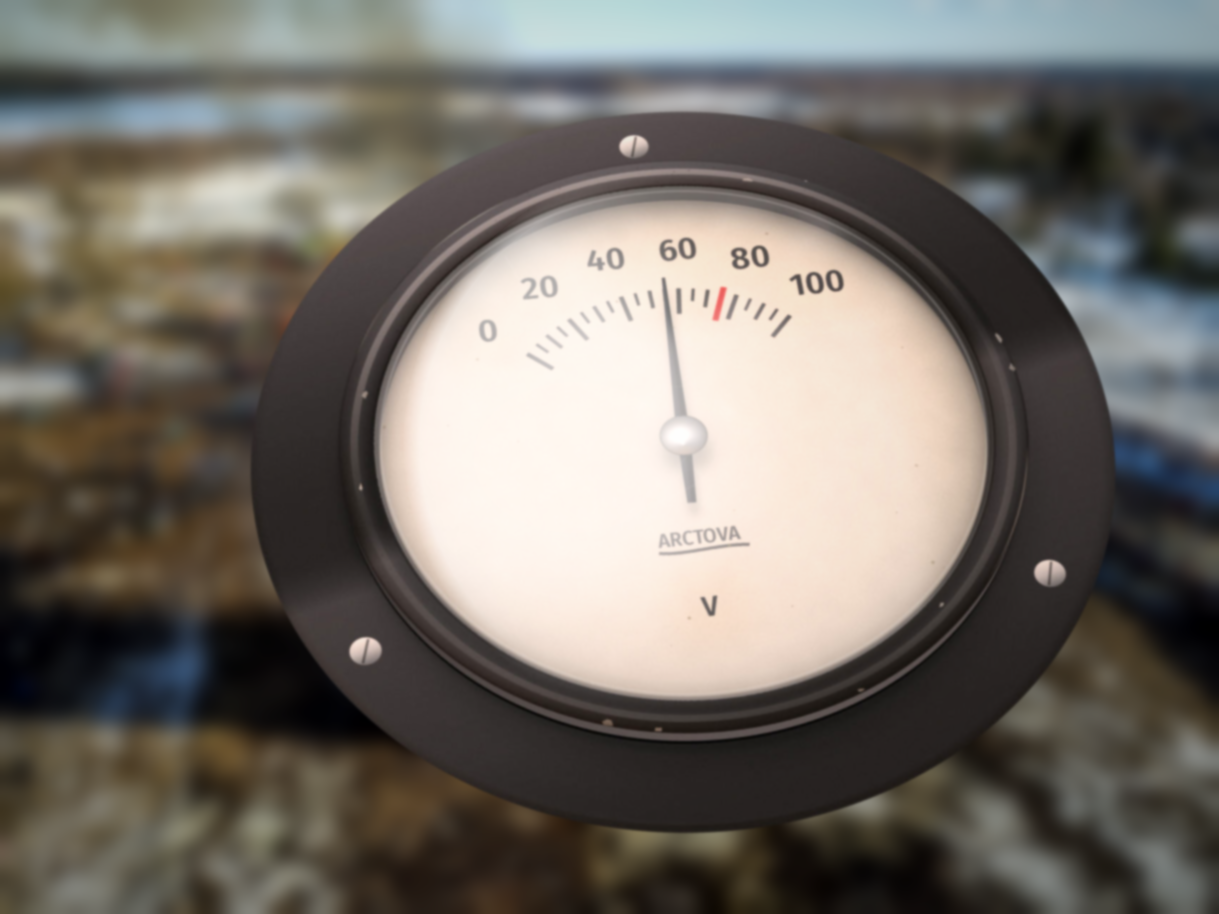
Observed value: 55 V
